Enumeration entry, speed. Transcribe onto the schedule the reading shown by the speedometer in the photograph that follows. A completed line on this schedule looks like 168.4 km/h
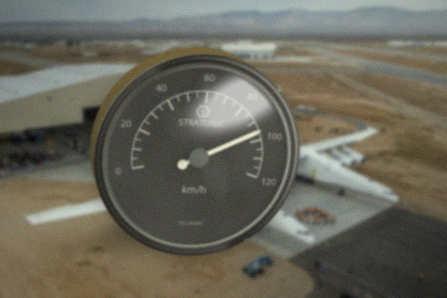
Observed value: 95 km/h
